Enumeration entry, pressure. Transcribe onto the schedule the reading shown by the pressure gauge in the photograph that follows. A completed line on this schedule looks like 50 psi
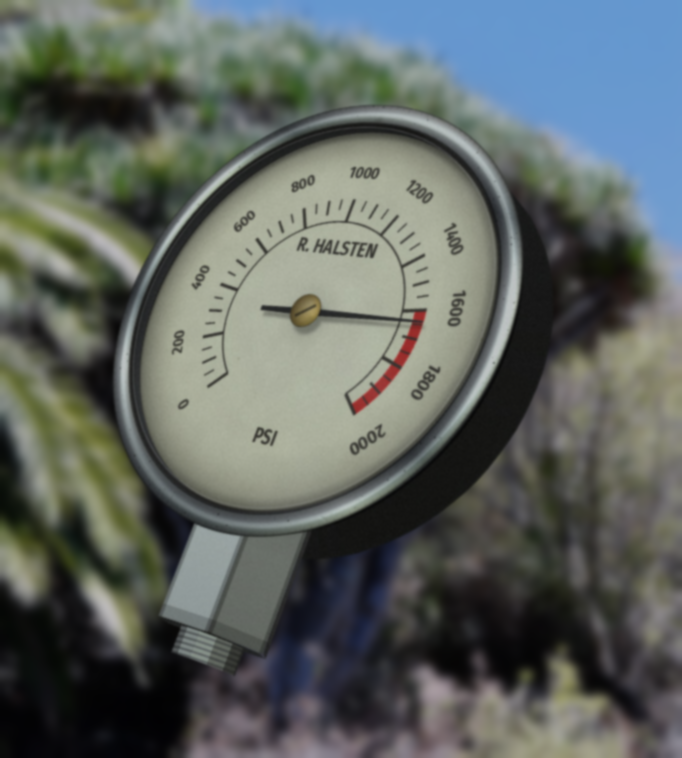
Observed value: 1650 psi
